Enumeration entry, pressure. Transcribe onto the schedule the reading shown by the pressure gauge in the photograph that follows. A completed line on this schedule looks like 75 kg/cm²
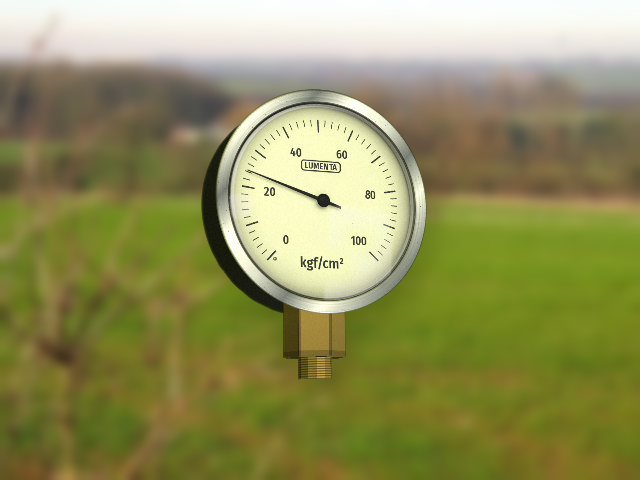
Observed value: 24 kg/cm²
